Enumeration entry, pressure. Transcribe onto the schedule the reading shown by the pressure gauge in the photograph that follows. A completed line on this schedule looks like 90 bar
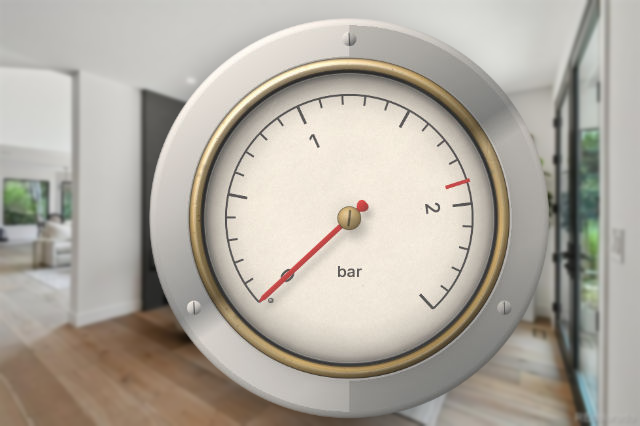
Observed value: 0 bar
